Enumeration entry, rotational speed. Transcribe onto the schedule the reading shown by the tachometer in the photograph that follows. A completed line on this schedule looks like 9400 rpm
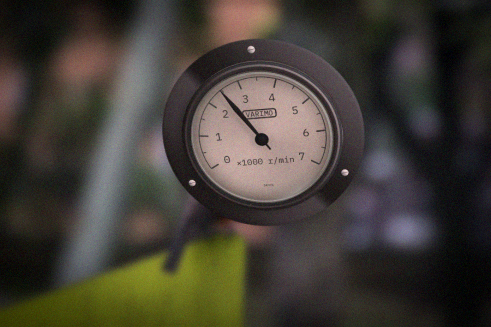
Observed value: 2500 rpm
